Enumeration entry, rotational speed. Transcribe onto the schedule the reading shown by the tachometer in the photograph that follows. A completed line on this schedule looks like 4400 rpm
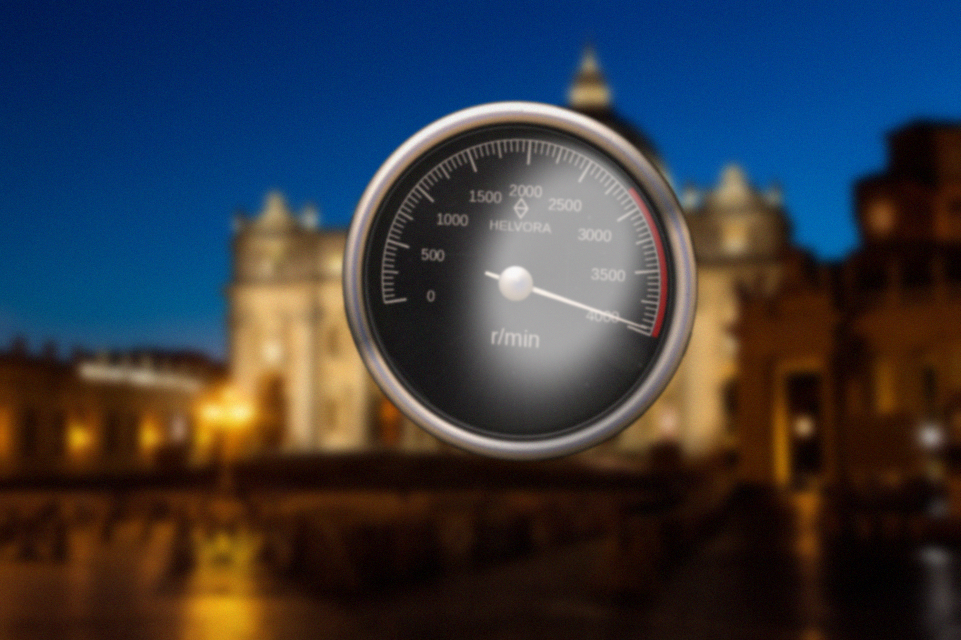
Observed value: 3950 rpm
